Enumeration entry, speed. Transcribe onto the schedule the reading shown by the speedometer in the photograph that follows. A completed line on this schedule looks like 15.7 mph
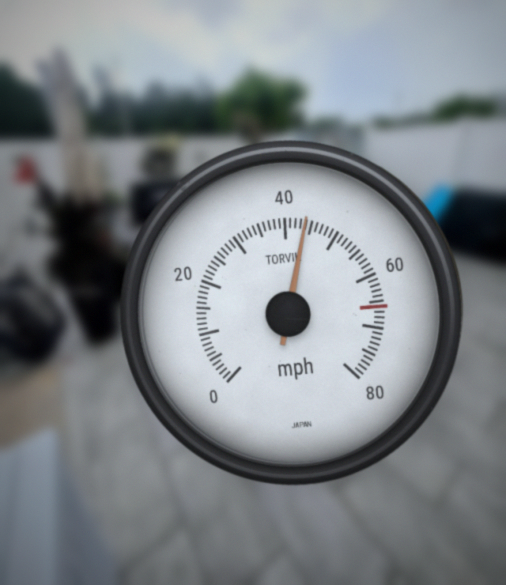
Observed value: 44 mph
